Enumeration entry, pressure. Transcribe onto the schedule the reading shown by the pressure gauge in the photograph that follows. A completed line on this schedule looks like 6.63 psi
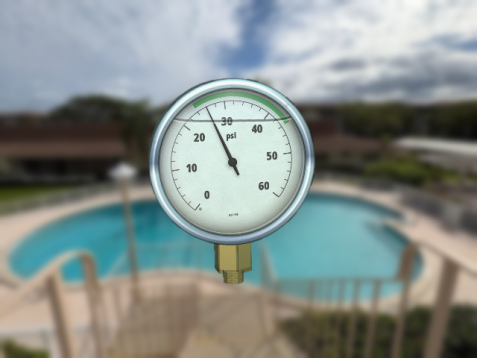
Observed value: 26 psi
